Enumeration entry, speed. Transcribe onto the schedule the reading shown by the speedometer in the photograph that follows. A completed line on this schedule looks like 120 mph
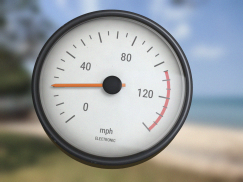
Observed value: 20 mph
